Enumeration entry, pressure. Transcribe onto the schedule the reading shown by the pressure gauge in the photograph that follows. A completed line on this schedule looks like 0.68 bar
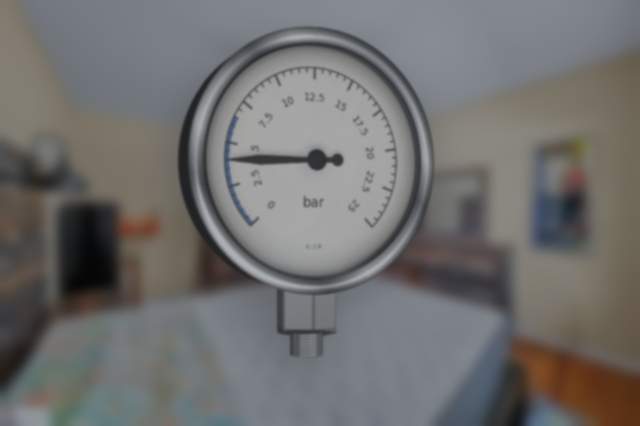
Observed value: 4 bar
